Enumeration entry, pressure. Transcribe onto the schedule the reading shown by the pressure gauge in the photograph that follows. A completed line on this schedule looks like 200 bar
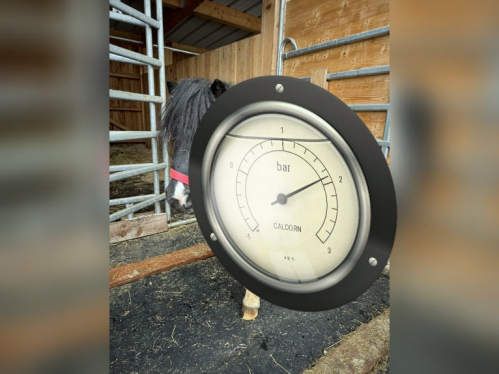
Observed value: 1.9 bar
